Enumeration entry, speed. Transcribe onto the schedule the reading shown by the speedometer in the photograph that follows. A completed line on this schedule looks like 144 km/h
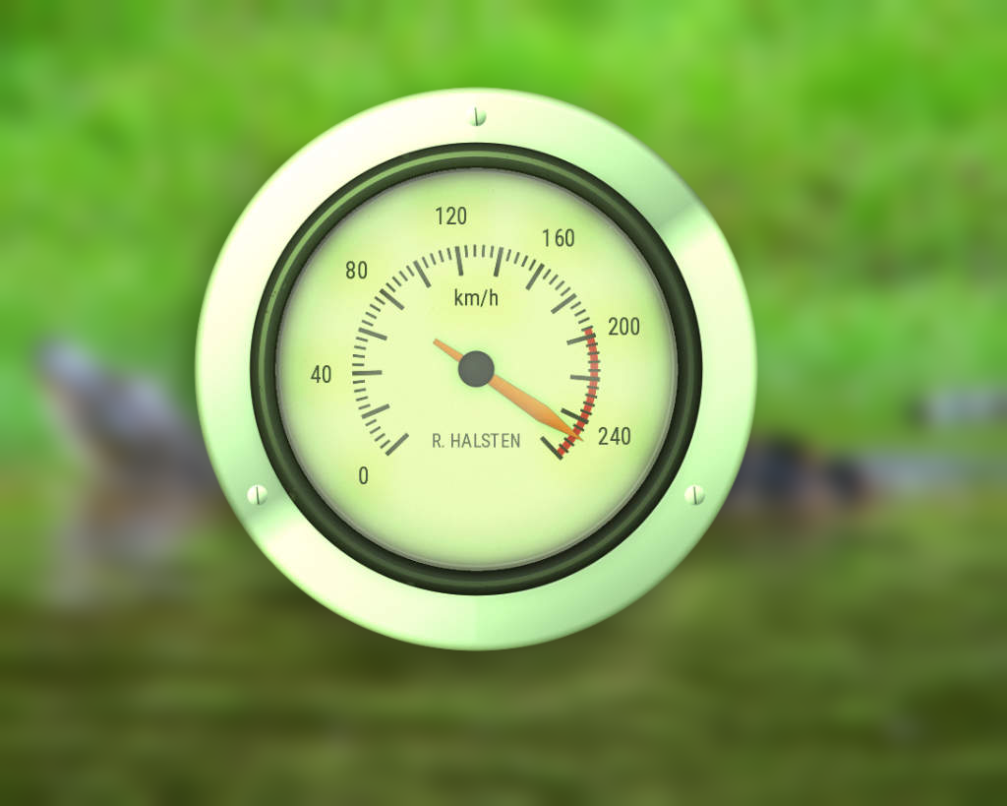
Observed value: 248 km/h
